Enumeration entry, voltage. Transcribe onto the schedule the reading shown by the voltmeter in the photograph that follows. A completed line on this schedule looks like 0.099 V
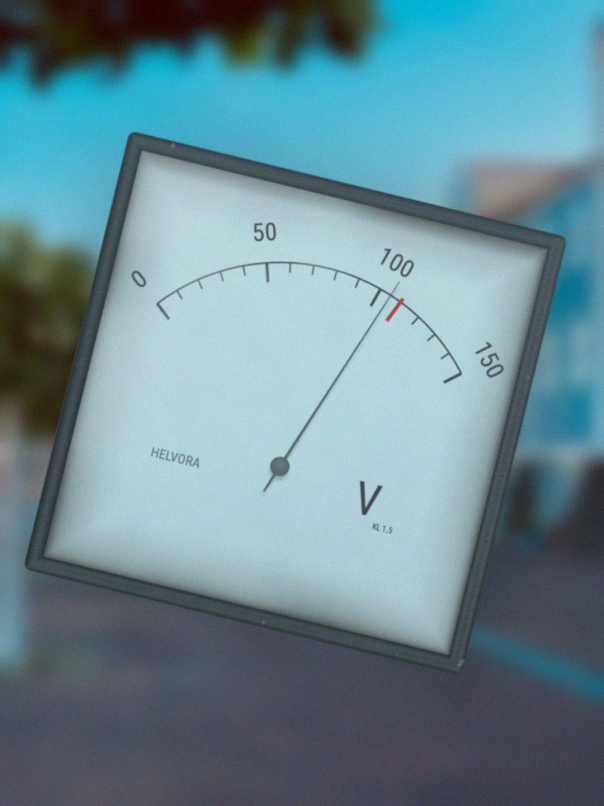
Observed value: 105 V
